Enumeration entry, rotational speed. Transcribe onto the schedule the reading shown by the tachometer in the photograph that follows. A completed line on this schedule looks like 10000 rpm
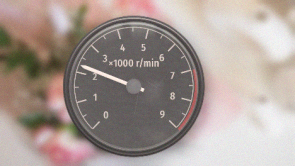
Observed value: 2250 rpm
